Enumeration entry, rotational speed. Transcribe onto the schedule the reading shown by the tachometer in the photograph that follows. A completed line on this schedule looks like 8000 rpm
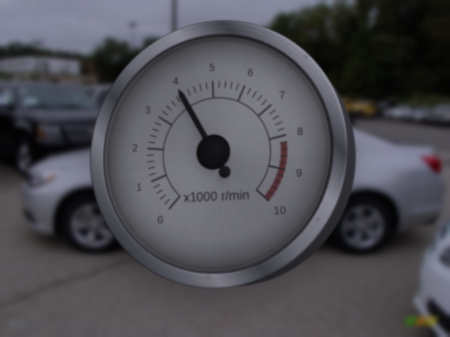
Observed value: 4000 rpm
